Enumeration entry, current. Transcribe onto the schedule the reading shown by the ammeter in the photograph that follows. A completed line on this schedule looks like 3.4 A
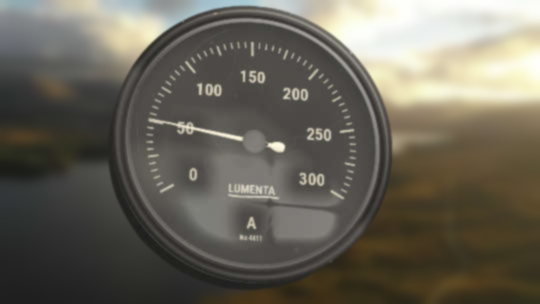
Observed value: 50 A
